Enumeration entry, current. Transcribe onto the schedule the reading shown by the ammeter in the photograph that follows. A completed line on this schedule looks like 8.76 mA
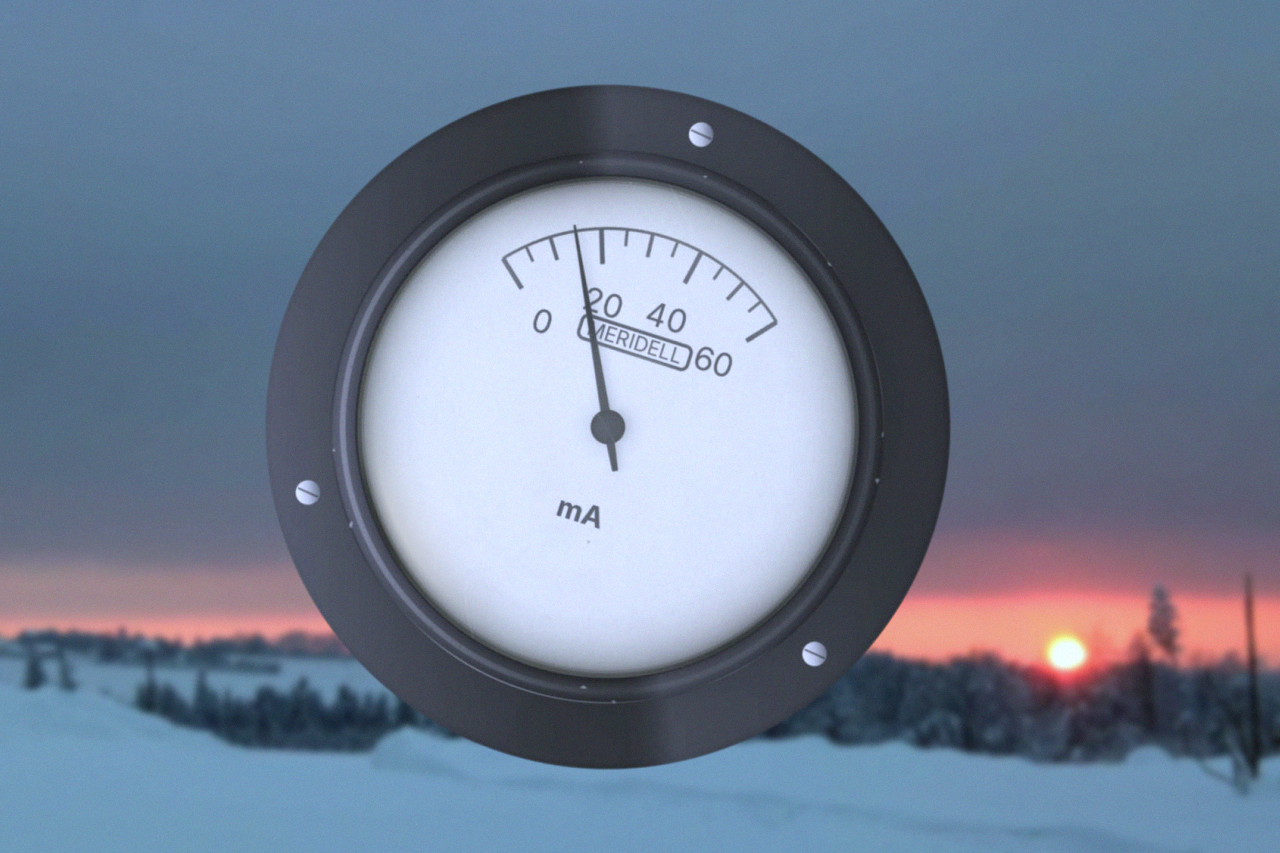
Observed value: 15 mA
